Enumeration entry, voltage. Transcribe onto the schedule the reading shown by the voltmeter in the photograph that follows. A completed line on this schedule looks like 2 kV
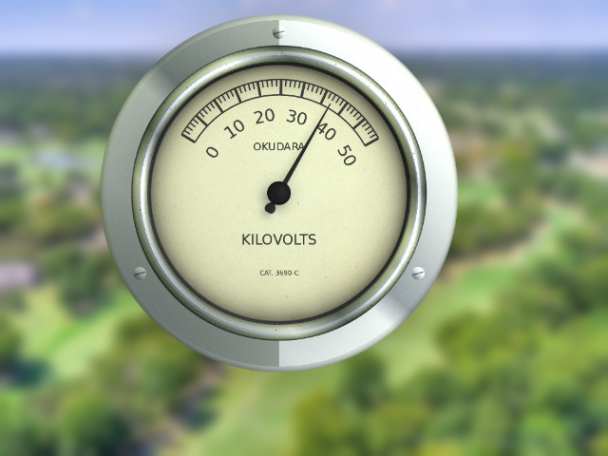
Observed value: 37 kV
